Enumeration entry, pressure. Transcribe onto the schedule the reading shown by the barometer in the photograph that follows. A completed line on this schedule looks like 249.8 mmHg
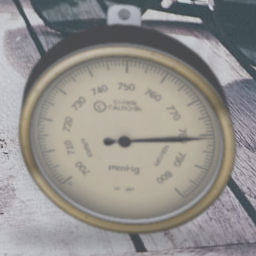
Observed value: 780 mmHg
